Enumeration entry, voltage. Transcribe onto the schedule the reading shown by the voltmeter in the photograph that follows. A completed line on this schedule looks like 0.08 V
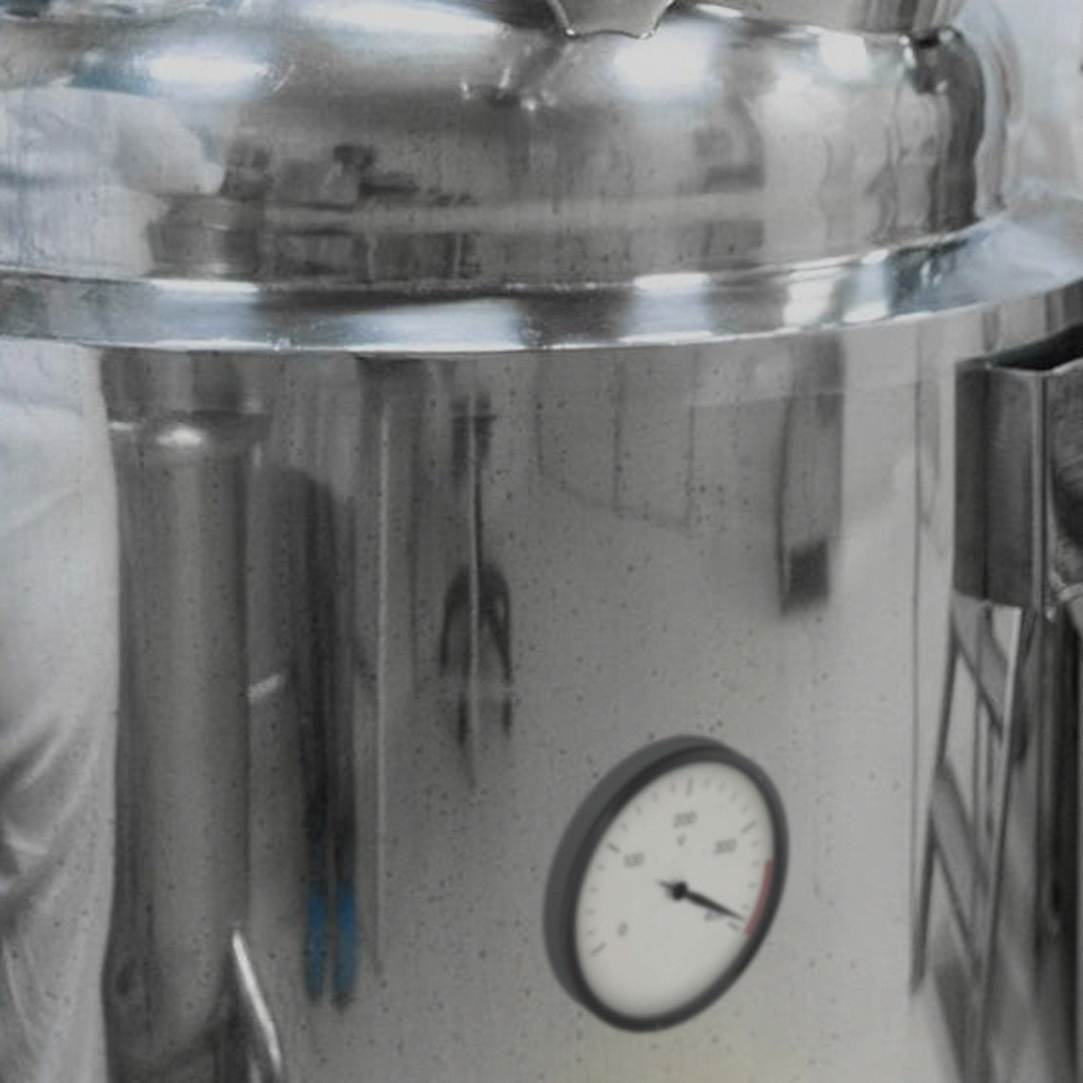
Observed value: 390 V
